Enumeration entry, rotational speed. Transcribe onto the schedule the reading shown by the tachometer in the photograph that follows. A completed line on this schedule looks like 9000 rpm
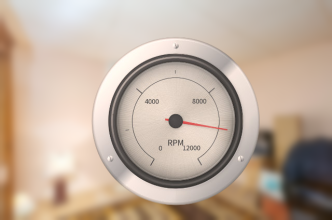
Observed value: 10000 rpm
